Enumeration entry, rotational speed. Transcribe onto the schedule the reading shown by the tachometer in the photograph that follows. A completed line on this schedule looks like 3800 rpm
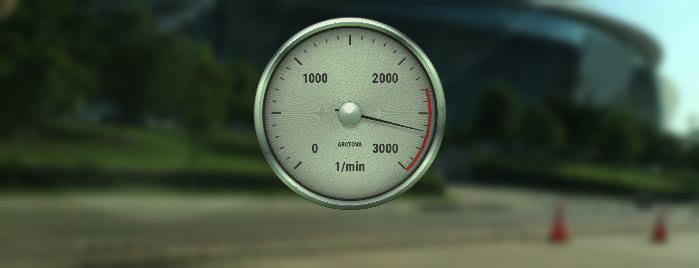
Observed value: 2650 rpm
